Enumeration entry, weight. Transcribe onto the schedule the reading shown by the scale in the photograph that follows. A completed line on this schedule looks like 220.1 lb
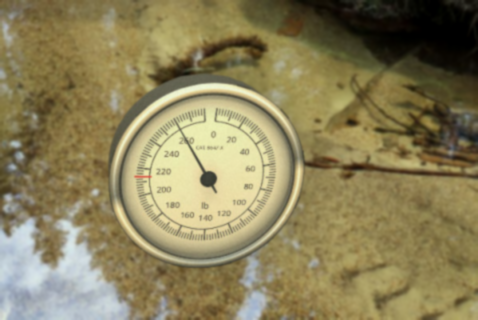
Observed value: 260 lb
